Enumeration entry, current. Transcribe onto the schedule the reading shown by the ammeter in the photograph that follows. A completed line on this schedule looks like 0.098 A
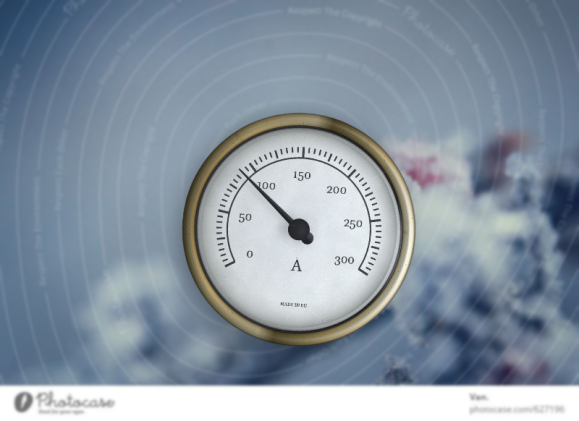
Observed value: 90 A
